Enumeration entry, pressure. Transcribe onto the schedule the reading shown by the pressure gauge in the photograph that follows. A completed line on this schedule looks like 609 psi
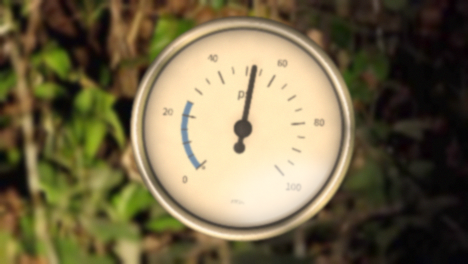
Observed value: 52.5 psi
